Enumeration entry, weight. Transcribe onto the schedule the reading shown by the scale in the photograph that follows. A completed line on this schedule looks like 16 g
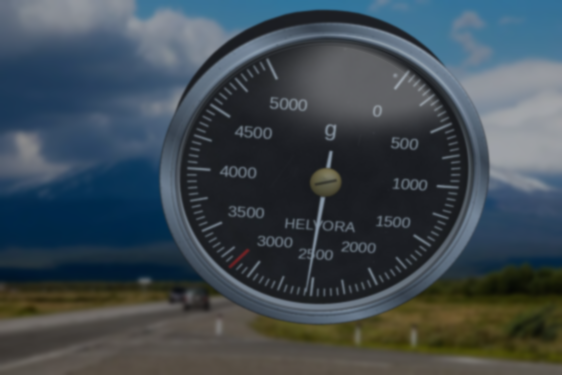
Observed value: 2550 g
